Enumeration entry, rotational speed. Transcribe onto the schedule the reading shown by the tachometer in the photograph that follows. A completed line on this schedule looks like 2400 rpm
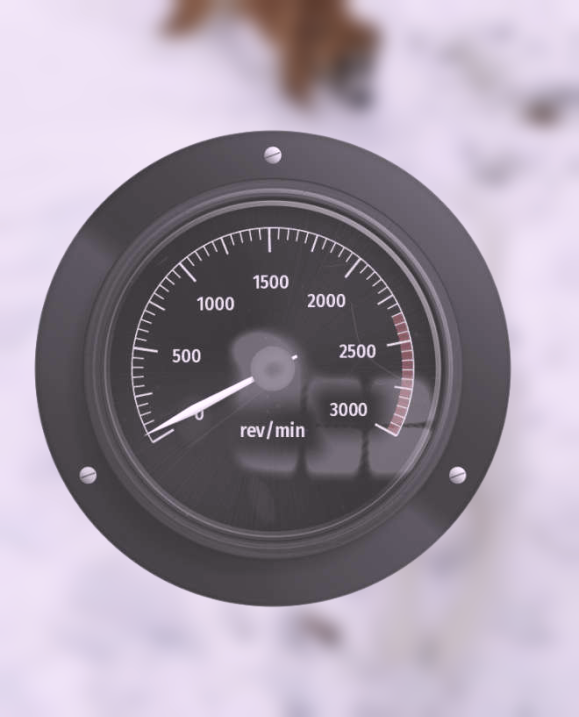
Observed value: 50 rpm
